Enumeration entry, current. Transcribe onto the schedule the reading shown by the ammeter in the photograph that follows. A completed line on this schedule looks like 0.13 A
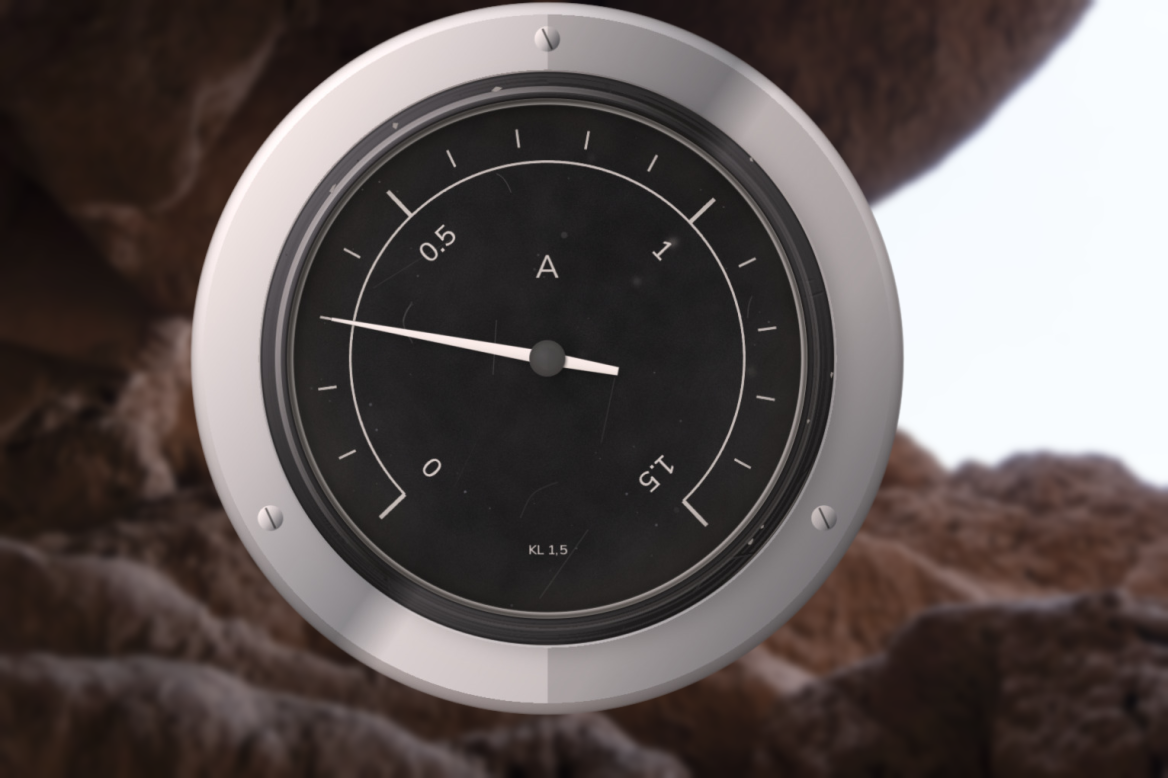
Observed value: 0.3 A
